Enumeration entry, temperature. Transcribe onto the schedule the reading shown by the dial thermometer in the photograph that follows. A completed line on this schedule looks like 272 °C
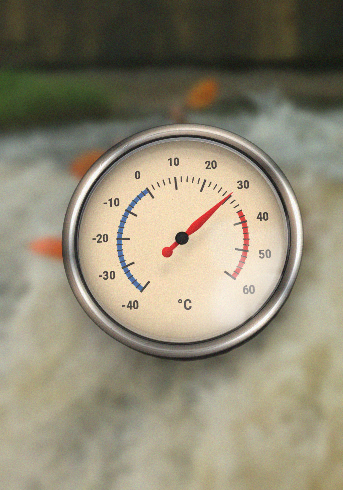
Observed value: 30 °C
